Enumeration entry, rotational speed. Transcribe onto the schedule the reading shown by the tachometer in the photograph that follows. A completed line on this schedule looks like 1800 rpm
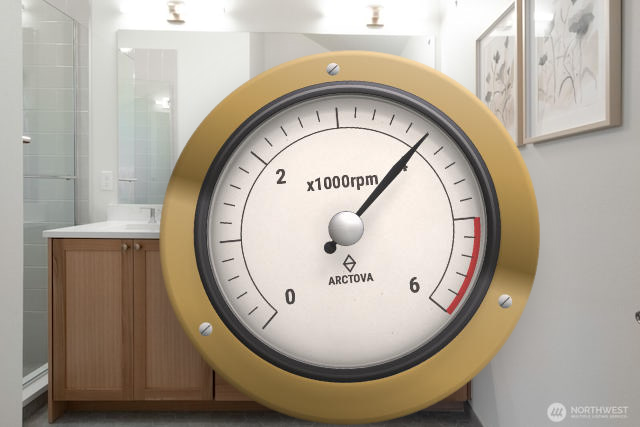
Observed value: 4000 rpm
